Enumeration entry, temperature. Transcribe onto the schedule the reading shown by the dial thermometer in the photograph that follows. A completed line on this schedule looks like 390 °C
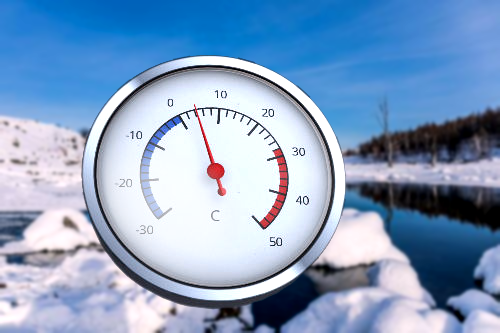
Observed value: 4 °C
